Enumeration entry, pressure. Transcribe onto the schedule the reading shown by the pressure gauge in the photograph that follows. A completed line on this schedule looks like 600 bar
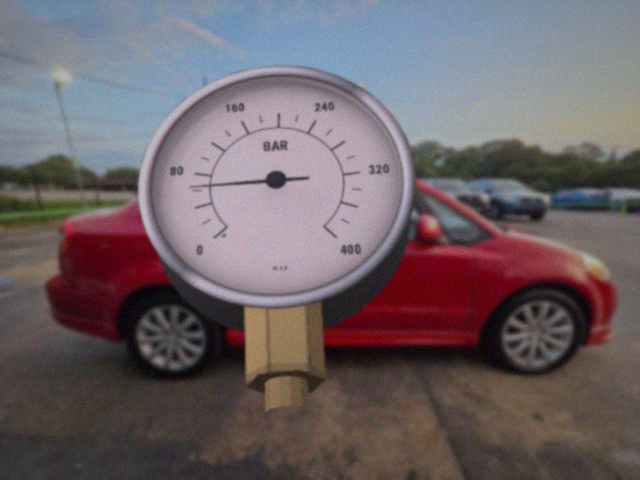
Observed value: 60 bar
